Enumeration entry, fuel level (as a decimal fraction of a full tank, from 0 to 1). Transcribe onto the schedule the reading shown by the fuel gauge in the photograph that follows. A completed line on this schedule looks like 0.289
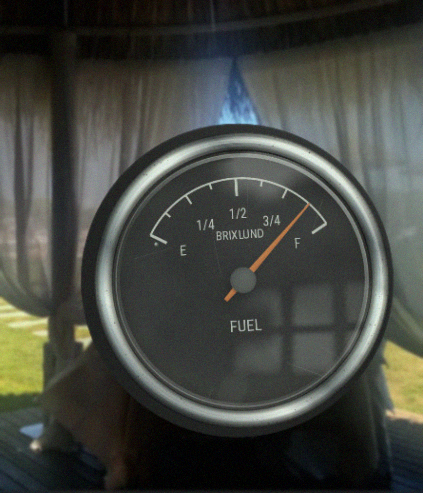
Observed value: 0.875
